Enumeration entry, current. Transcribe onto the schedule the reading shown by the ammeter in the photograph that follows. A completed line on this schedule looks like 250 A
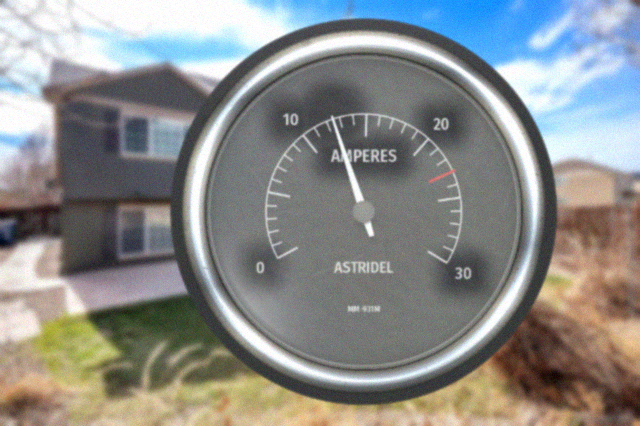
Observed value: 12.5 A
